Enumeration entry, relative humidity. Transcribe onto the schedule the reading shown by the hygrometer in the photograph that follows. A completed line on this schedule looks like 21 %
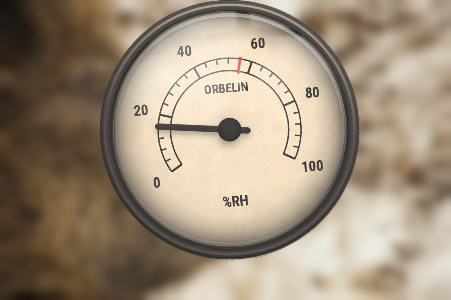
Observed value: 16 %
